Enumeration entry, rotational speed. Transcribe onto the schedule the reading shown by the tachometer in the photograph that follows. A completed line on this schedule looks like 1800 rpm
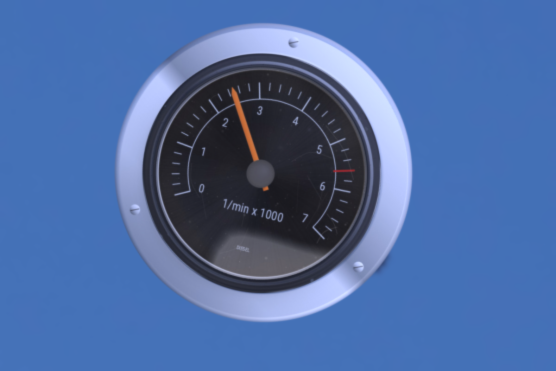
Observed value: 2500 rpm
